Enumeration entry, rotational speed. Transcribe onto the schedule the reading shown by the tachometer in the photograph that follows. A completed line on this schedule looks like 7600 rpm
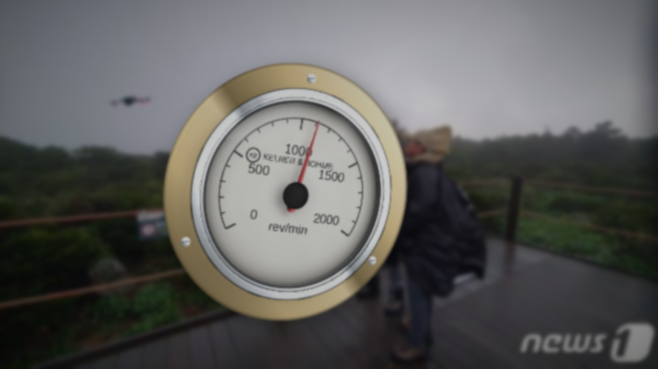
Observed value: 1100 rpm
